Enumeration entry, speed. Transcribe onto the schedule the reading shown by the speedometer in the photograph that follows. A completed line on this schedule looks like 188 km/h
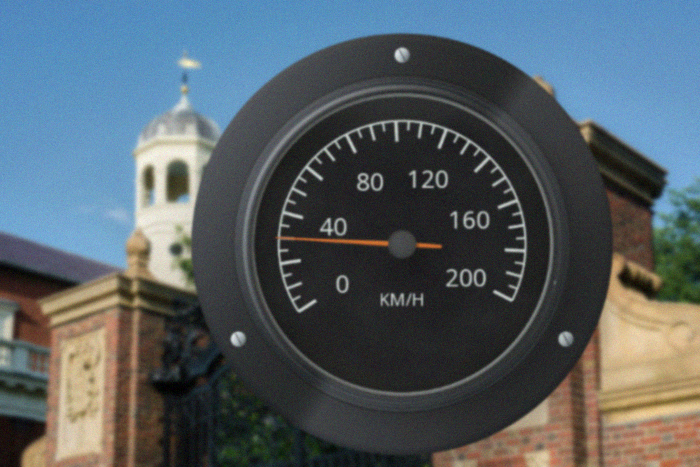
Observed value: 30 km/h
